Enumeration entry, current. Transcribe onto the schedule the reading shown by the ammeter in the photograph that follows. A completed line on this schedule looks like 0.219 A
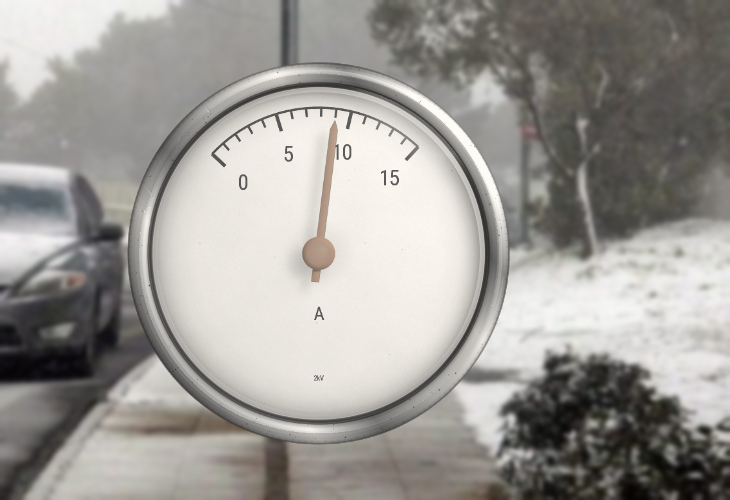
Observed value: 9 A
